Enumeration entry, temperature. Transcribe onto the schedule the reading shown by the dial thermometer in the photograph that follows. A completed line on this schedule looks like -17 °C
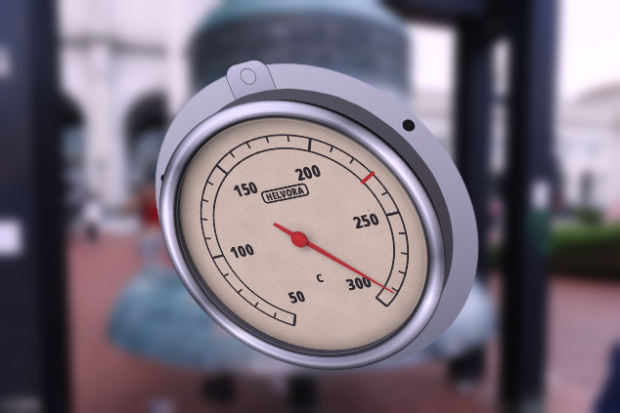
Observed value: 290 °C
